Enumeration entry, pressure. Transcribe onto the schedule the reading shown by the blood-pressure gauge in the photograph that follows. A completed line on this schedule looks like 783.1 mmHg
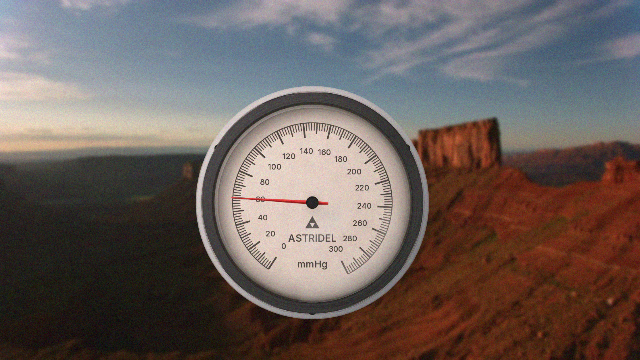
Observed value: 60 mmHg
